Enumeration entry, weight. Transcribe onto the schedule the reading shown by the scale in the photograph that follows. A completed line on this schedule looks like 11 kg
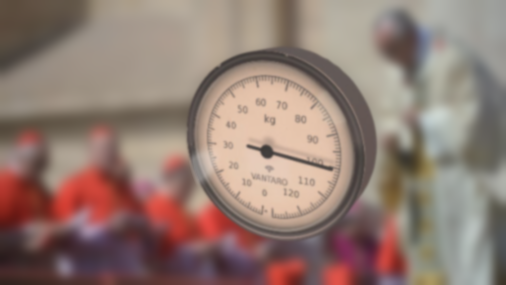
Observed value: 100 kg
